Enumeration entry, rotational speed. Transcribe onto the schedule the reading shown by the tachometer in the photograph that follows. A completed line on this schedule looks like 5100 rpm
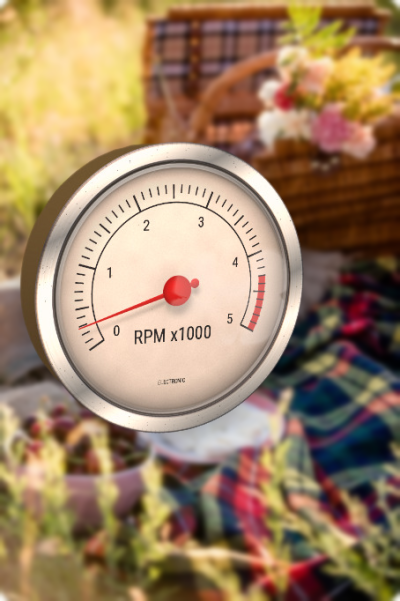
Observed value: 300 rpm
